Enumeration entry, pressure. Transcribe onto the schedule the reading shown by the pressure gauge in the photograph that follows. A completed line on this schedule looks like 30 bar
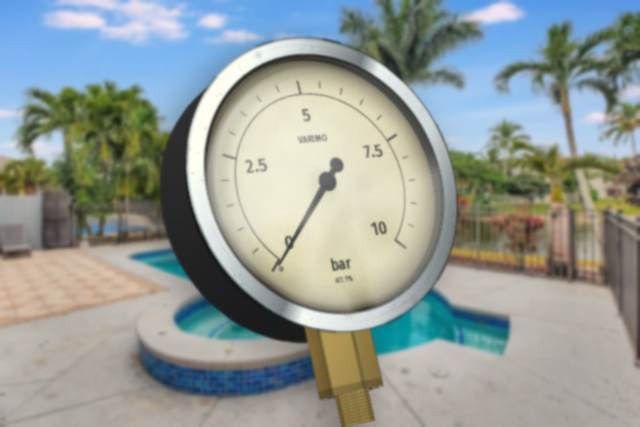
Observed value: 0 bar
